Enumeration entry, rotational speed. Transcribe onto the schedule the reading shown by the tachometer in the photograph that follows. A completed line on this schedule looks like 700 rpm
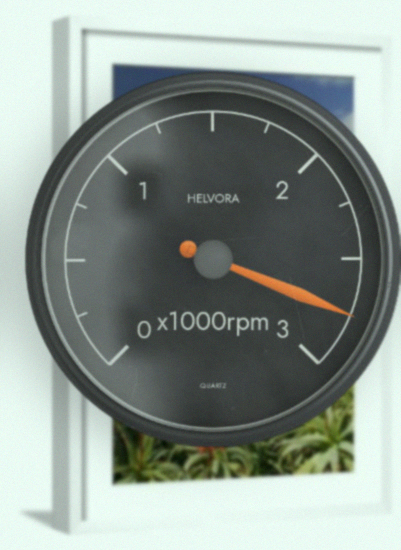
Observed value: 2750 rpm
